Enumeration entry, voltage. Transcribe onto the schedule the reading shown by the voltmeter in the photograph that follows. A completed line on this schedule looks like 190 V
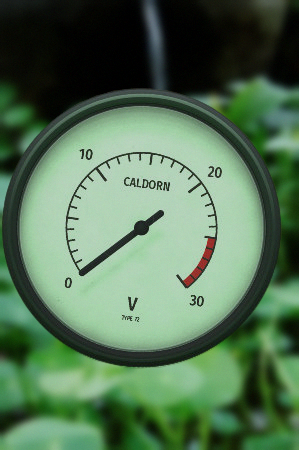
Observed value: 0 V
